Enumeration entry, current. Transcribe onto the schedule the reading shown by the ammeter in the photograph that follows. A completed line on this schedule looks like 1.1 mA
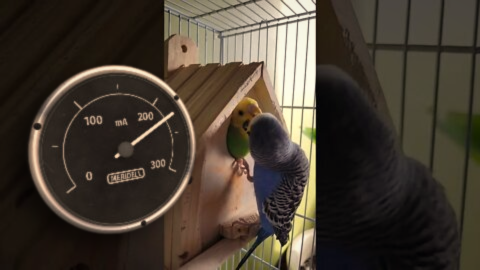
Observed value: 225 mA
